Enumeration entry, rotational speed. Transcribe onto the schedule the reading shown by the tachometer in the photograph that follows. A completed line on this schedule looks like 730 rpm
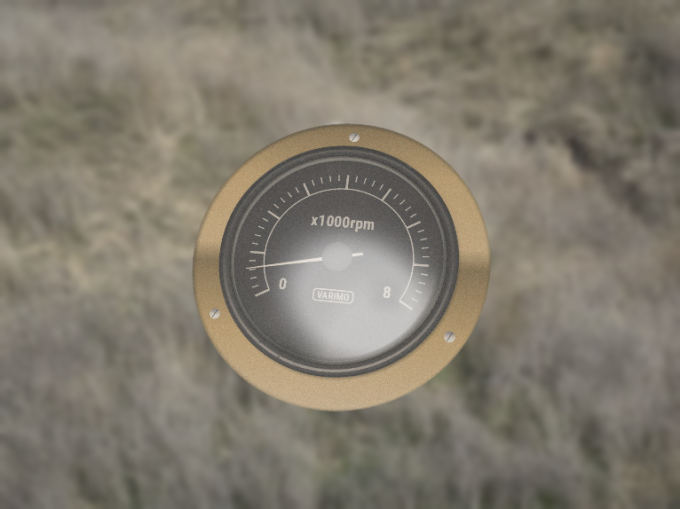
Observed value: 600 rpm
